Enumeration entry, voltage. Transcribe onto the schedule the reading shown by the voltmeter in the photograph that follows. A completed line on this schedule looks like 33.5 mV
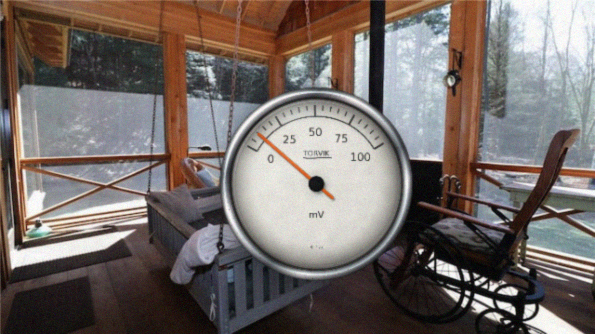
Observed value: 10 mV
